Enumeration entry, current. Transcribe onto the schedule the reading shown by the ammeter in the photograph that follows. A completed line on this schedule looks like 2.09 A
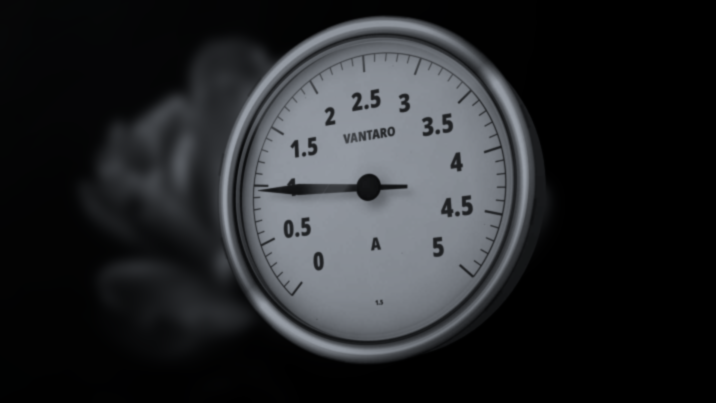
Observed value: 0.95 A
